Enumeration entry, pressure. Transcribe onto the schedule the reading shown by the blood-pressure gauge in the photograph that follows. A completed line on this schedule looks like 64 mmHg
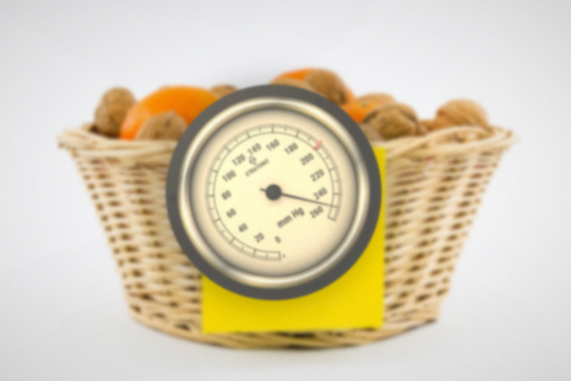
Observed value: 250 mmHg
